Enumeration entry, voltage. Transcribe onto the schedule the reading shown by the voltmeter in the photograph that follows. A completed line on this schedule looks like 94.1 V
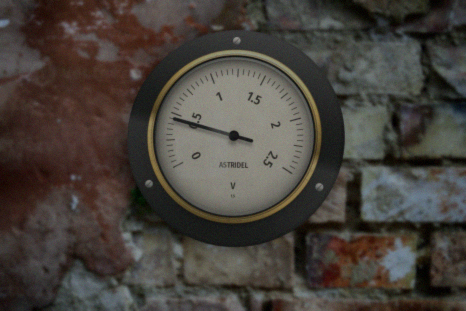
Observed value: 0.45 V
